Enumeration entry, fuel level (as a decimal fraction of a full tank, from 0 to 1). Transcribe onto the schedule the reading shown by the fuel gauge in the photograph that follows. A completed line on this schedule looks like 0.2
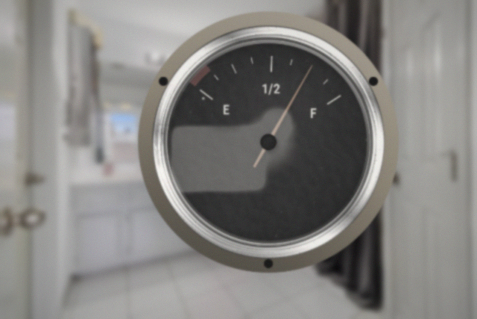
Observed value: 0.75
